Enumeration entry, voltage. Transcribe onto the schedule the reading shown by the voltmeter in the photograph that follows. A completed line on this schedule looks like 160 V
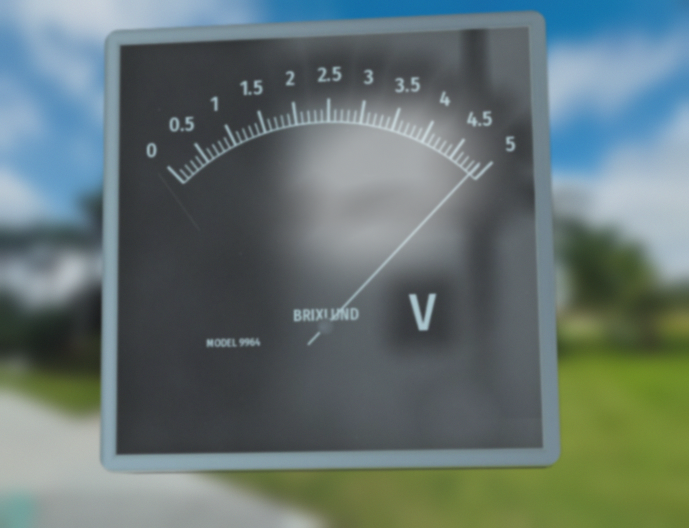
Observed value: 4.9 V
